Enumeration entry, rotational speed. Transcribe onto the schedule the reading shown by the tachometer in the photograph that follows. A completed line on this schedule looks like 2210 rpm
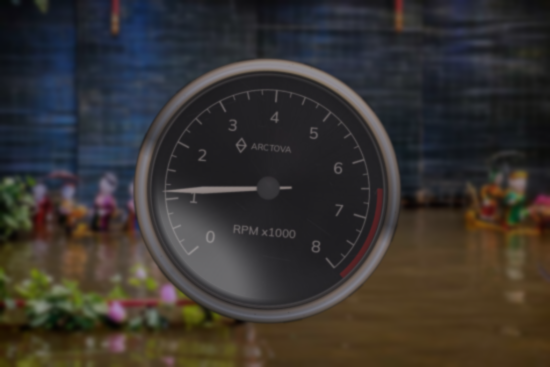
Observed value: 1125 rpm
